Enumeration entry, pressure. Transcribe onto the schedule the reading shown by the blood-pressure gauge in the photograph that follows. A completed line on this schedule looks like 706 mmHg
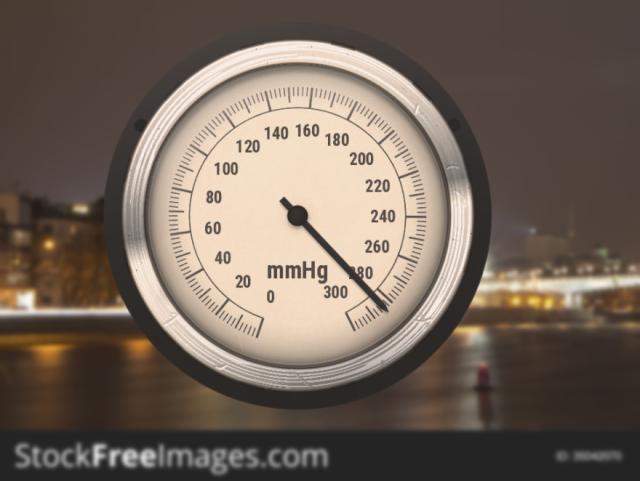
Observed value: 284 mmHg
